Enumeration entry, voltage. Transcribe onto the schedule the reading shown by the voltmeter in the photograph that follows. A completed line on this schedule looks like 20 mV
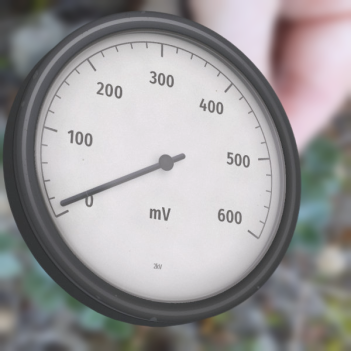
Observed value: 10 mV
